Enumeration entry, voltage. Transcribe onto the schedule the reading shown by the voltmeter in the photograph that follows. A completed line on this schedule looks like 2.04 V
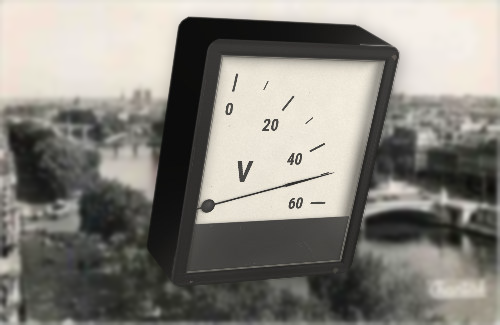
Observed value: 50 V
